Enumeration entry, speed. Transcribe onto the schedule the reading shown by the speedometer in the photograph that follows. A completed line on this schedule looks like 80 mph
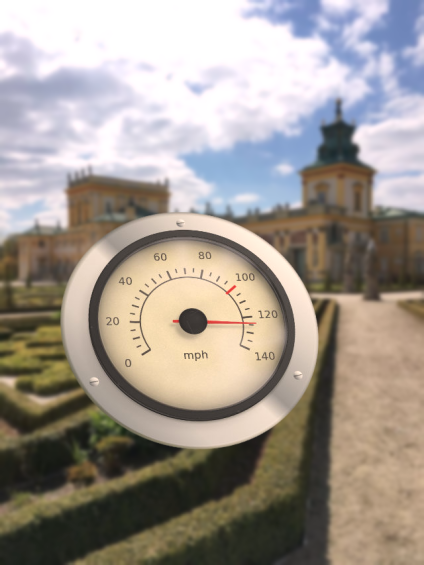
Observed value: 125 mph
